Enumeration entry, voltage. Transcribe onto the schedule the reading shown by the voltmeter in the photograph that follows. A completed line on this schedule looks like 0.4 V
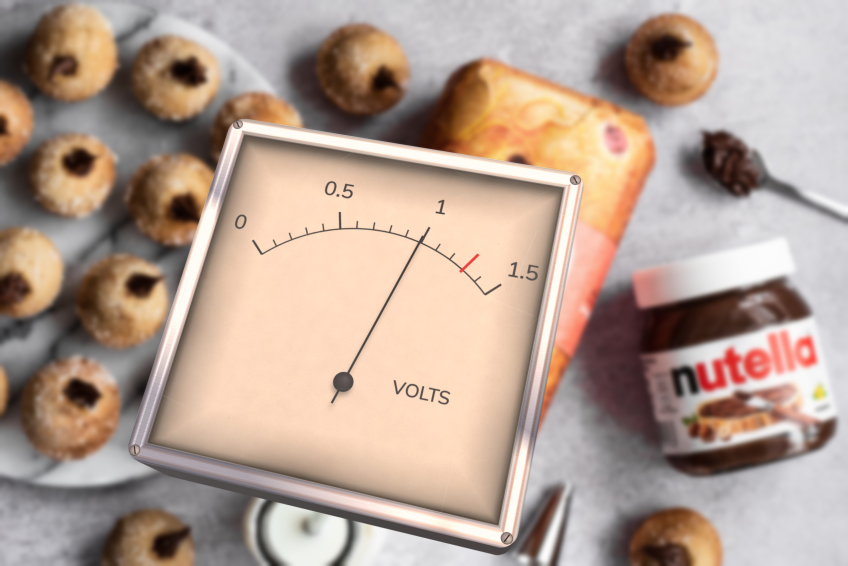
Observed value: 1 V
